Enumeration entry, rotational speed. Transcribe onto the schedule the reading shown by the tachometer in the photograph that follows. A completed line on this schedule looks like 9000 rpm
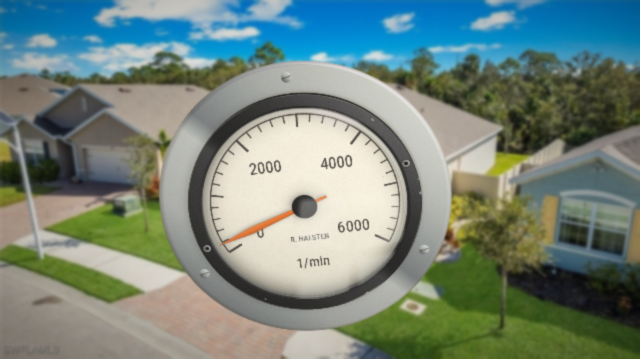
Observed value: 200 rpm
